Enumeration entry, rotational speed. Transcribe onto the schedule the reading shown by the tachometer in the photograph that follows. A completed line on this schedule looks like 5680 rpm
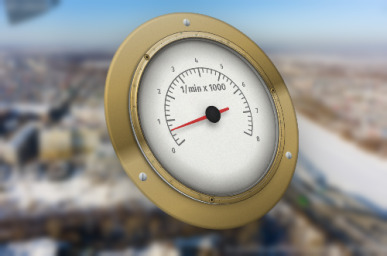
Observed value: 600 rpm
